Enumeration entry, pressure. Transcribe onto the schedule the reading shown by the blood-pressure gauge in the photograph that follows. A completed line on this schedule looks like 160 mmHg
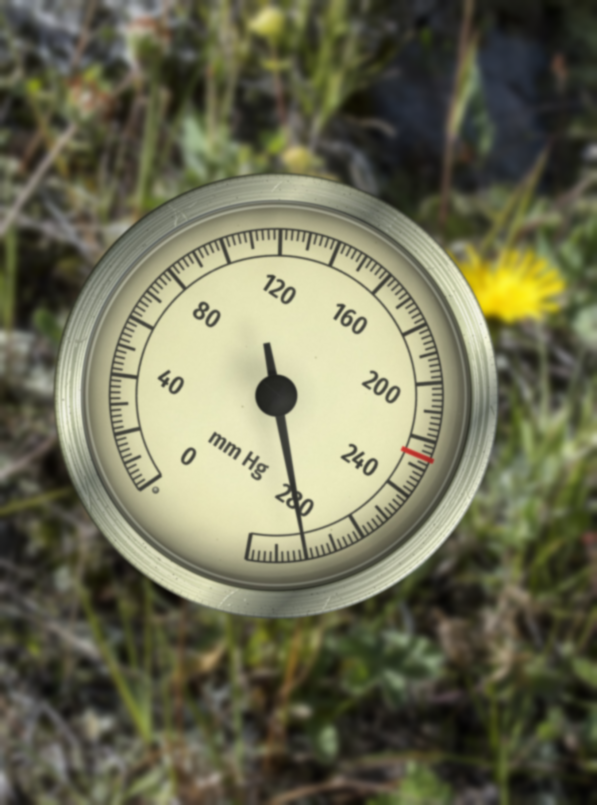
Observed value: 280 mmHg
